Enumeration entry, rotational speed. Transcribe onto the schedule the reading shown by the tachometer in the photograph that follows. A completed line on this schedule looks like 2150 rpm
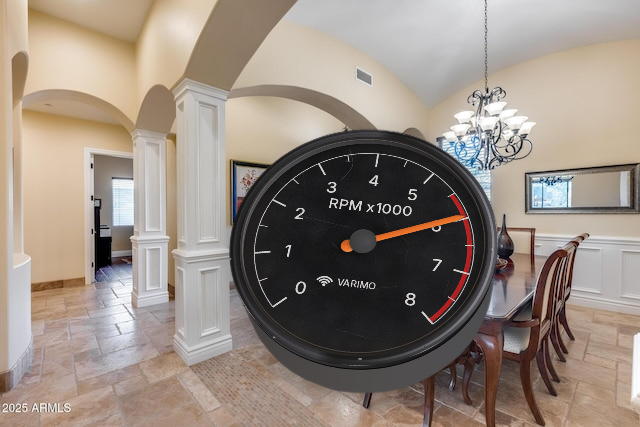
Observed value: 6000 rpm
